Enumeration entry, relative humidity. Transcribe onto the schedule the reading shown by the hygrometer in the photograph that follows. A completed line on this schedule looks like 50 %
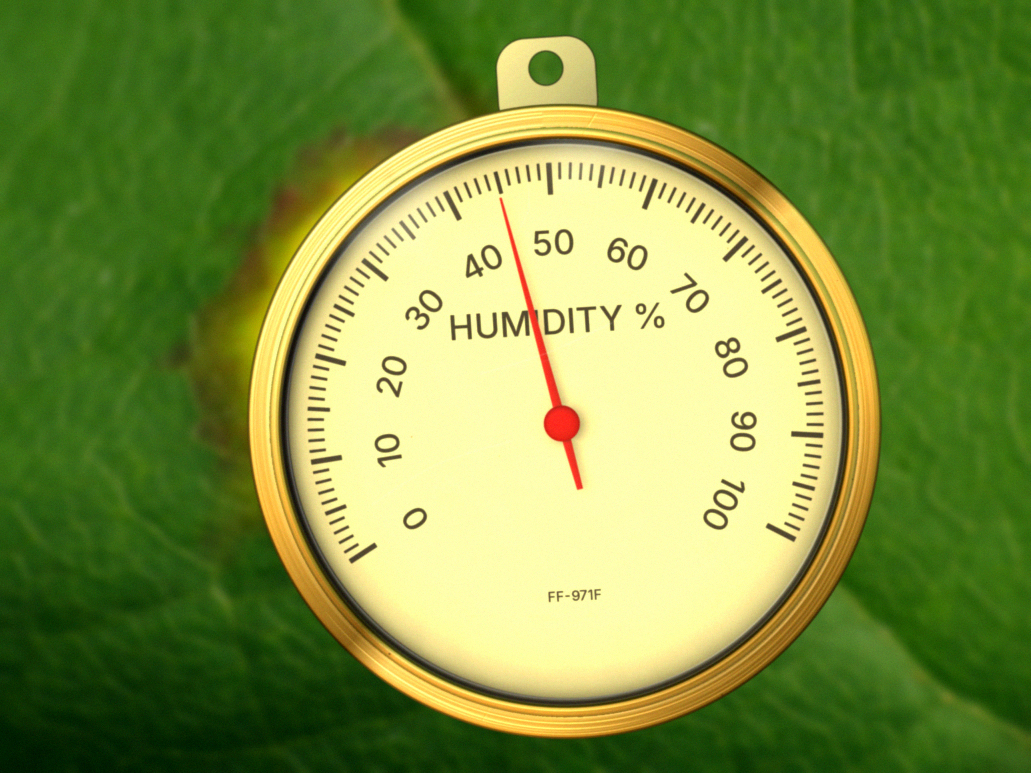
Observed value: 45 %
